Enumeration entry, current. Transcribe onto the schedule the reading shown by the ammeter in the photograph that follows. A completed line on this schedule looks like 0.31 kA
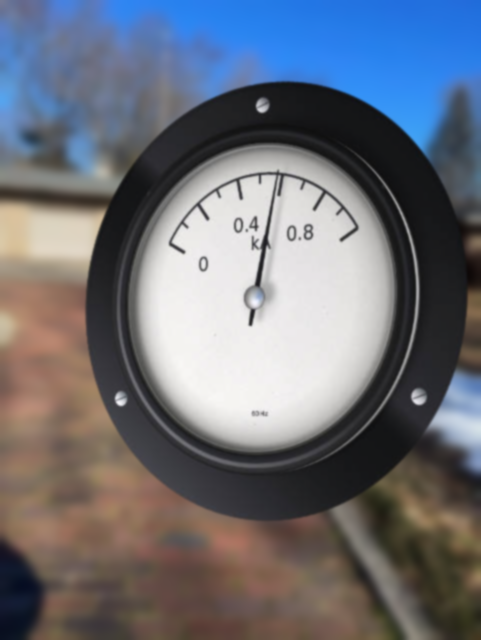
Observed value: 0.6 kA
